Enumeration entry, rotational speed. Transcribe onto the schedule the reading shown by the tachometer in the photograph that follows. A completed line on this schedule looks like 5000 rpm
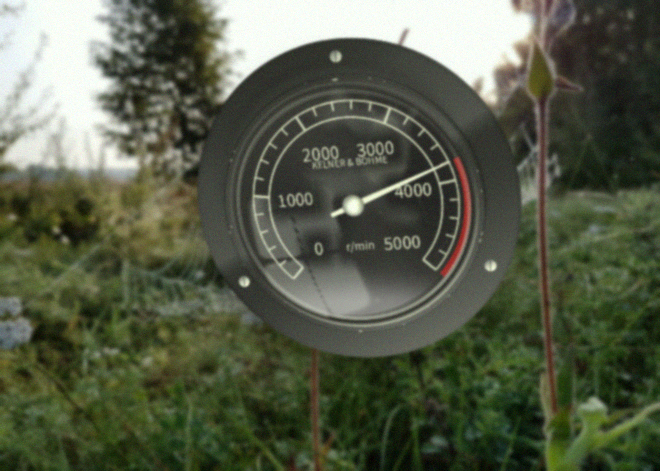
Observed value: 3800 rpm
